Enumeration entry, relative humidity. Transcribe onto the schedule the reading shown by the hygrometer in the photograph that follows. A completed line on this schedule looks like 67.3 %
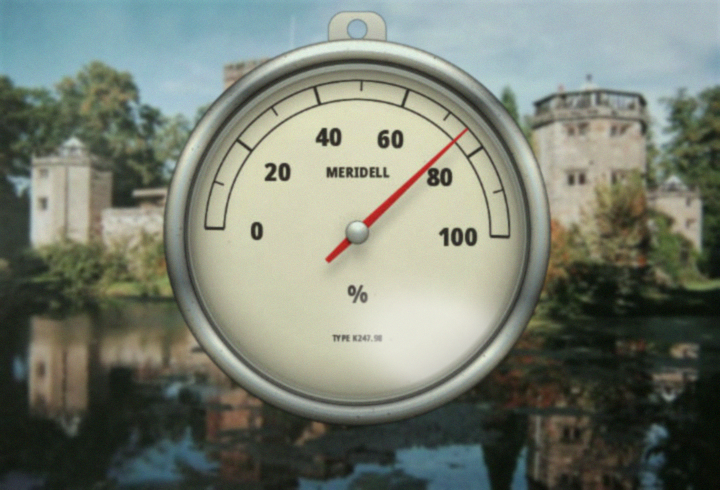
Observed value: 75 %
